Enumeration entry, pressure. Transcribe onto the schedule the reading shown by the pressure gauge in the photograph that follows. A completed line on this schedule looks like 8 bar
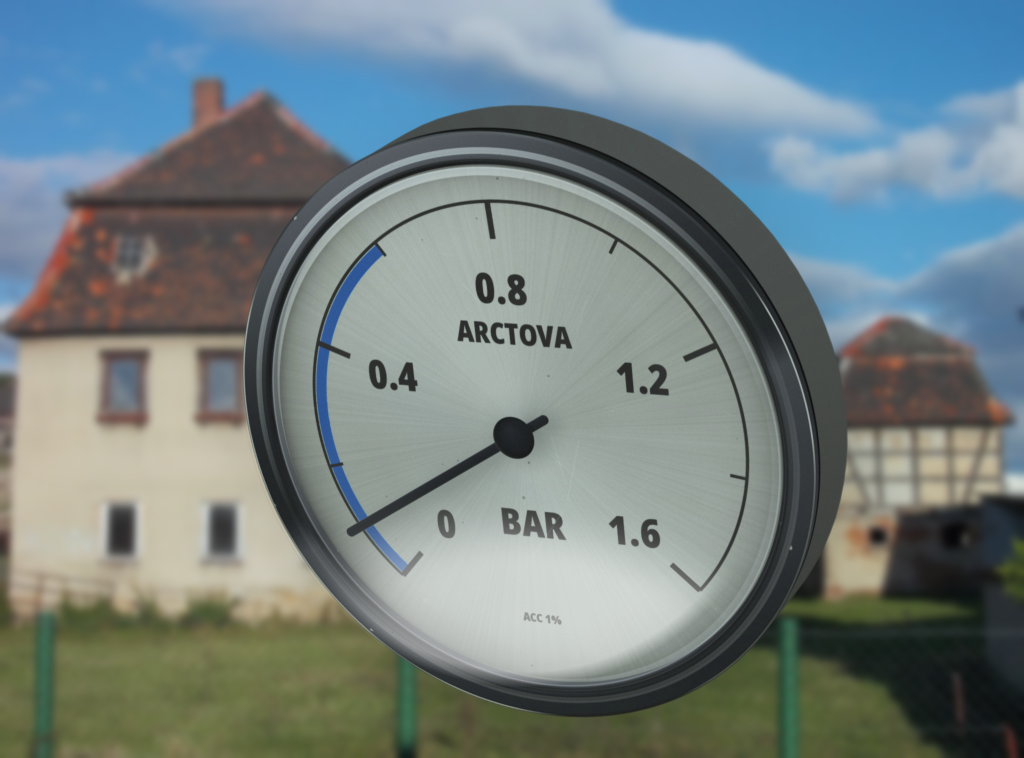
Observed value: 0.1 bar
